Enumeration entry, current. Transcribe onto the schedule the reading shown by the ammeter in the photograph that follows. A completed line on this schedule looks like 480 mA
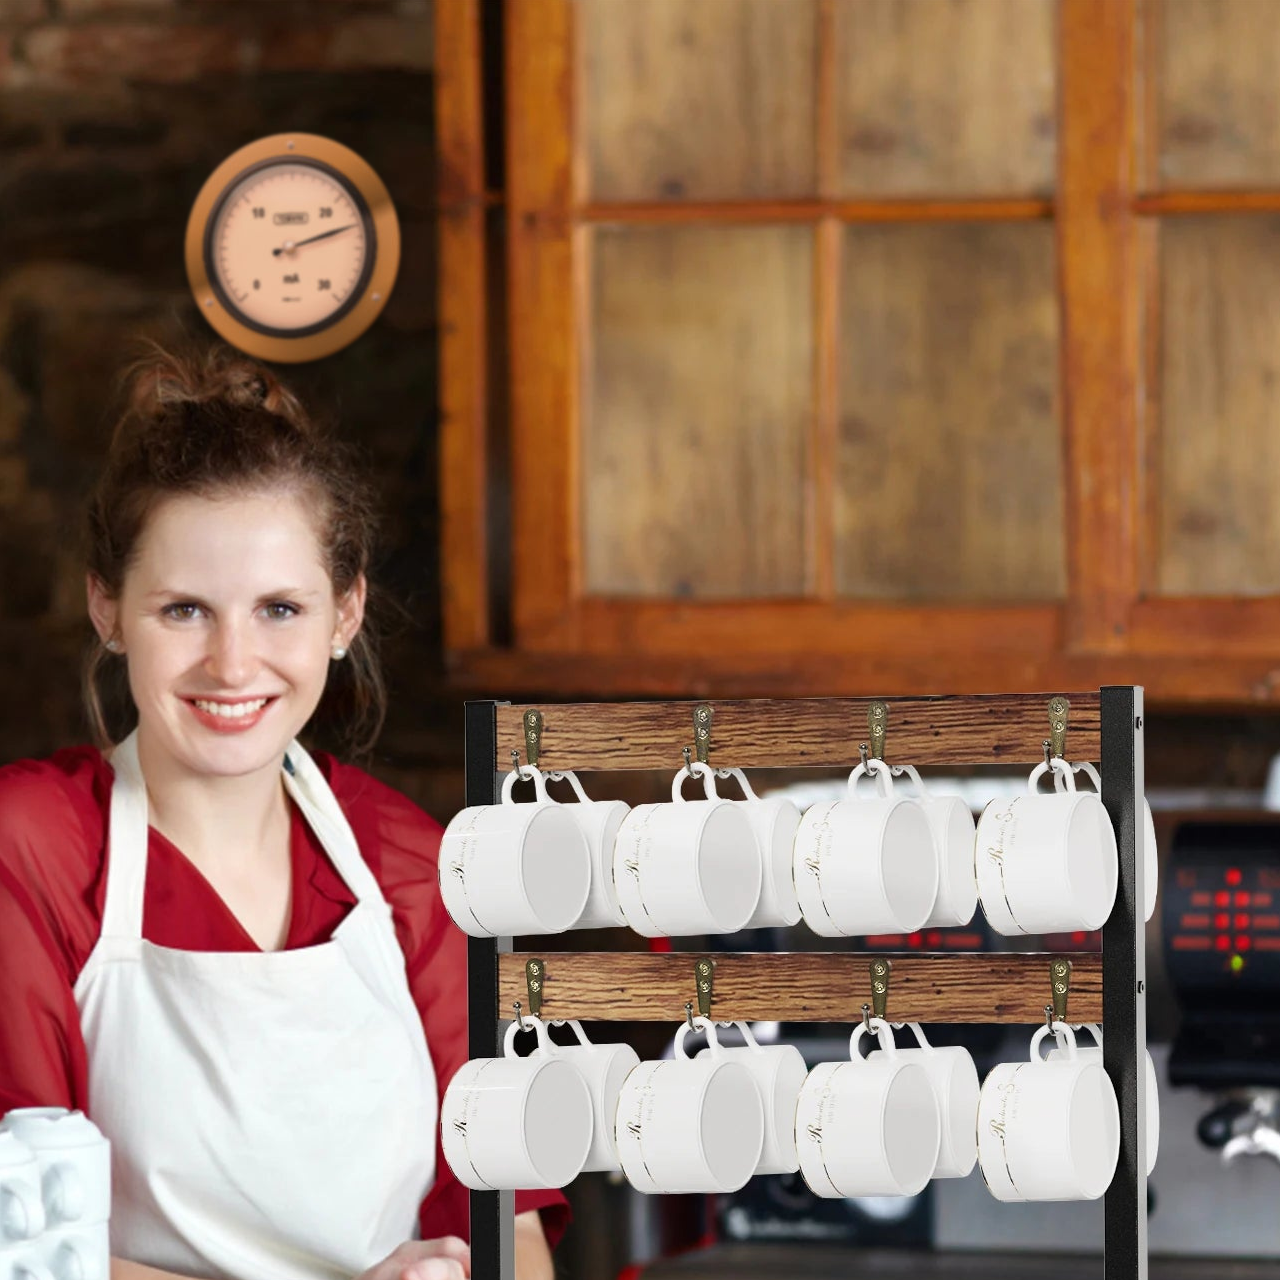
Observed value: 23 mA
